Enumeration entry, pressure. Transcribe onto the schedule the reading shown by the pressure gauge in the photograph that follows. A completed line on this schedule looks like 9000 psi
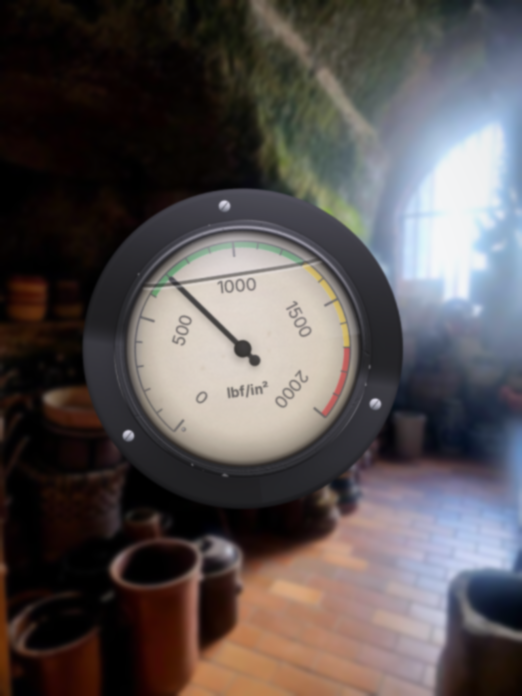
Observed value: 700 psi
